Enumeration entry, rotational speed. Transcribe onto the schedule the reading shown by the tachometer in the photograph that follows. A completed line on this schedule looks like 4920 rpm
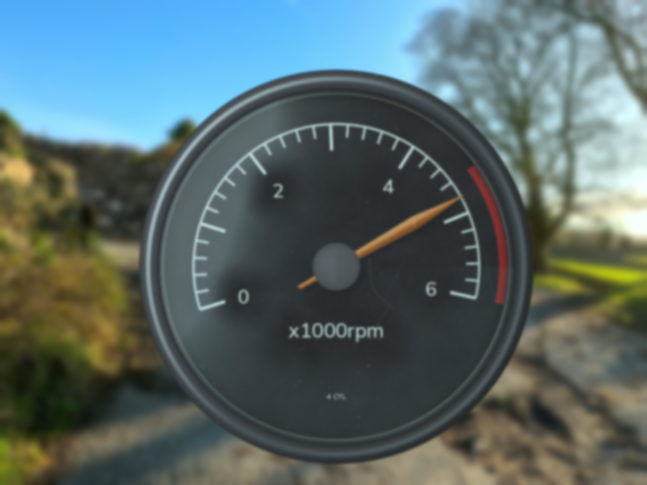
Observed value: 4800 rpm
